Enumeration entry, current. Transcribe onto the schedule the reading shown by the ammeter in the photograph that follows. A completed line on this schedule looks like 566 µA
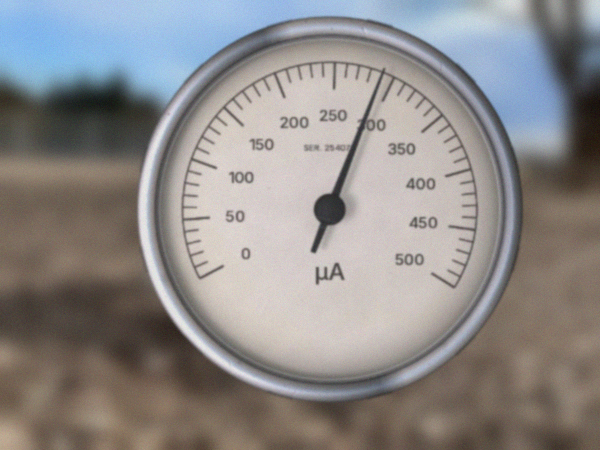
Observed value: 290 µA
